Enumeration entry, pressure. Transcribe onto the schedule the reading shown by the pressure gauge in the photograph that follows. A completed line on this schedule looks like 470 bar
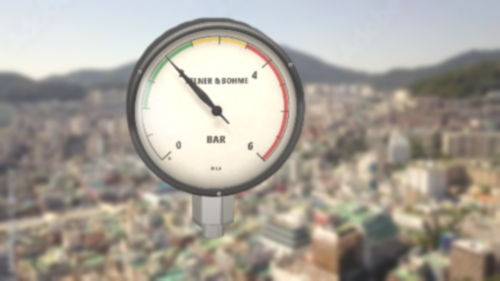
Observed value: 2 bar
